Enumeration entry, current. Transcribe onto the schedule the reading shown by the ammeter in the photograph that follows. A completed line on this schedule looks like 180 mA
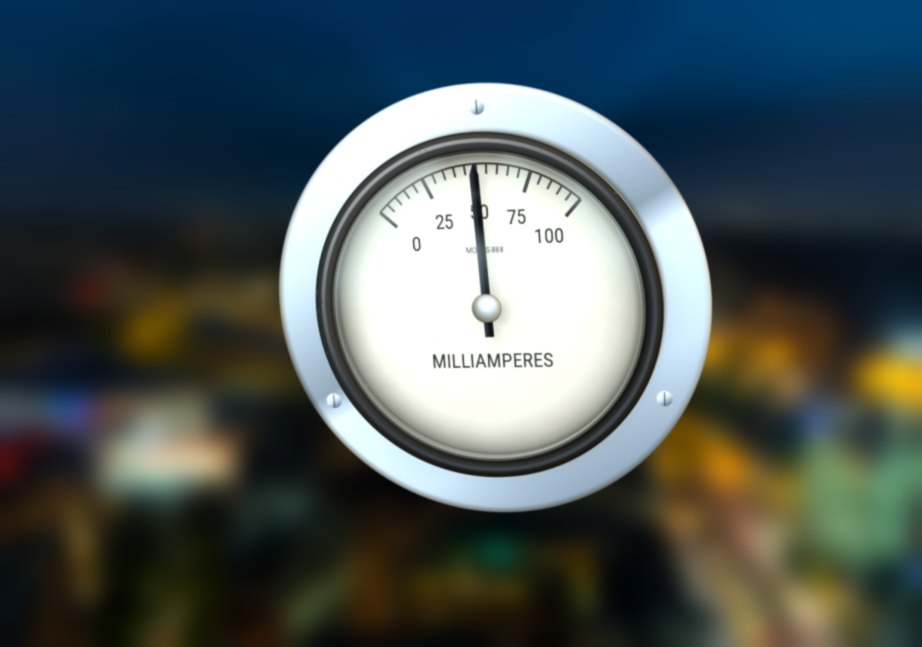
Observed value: 50 mA
